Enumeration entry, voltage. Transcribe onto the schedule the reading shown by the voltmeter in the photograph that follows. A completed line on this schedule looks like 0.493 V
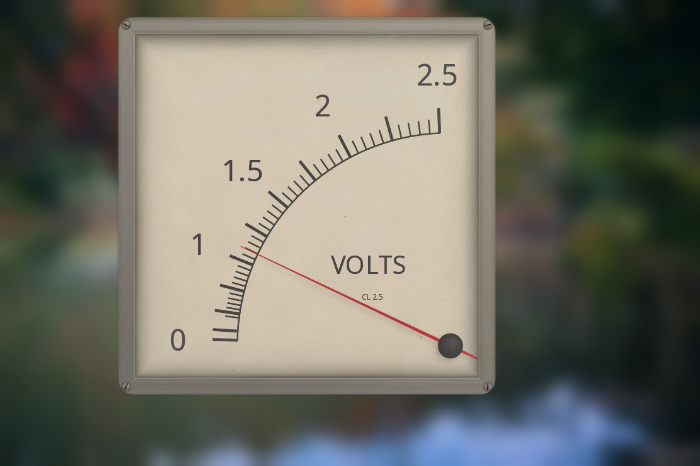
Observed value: 1.1 V
